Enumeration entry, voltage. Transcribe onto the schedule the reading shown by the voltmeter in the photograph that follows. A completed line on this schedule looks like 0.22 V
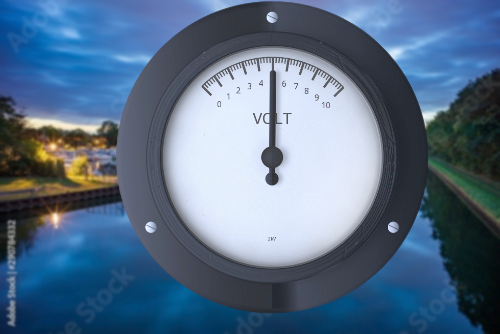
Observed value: 5 V
